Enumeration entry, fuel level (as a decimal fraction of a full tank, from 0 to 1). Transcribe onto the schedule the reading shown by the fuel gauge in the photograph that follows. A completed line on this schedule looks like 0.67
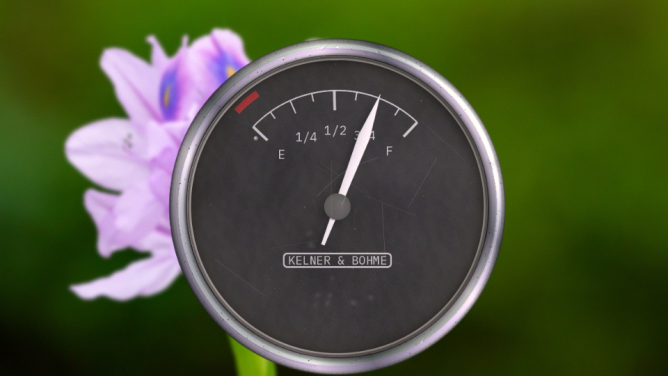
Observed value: 0.75
